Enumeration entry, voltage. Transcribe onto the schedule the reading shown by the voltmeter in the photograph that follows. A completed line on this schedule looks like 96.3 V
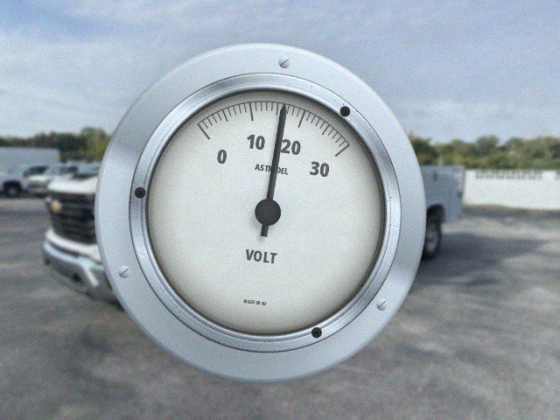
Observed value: 16 V
